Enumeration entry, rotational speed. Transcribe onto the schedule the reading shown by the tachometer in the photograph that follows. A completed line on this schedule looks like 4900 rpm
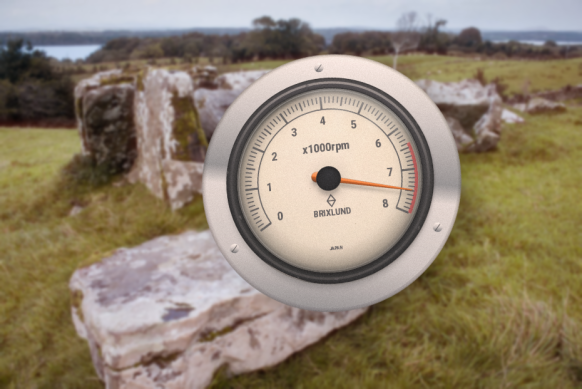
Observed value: 7500 rpm
